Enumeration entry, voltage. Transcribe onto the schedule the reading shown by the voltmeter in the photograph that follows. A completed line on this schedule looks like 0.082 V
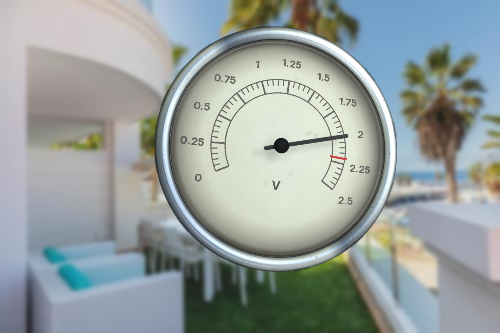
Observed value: 2 V
